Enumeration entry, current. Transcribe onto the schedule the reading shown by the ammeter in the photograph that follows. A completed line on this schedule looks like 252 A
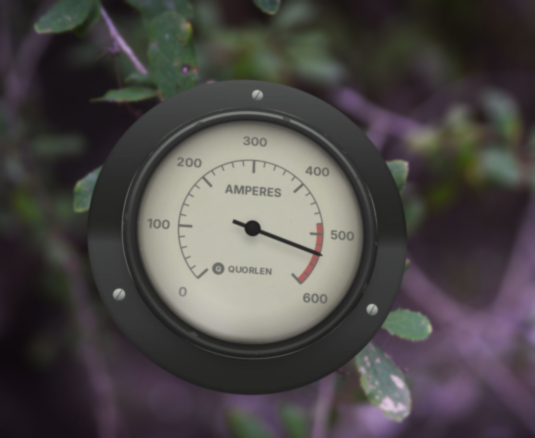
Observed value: 540 A
